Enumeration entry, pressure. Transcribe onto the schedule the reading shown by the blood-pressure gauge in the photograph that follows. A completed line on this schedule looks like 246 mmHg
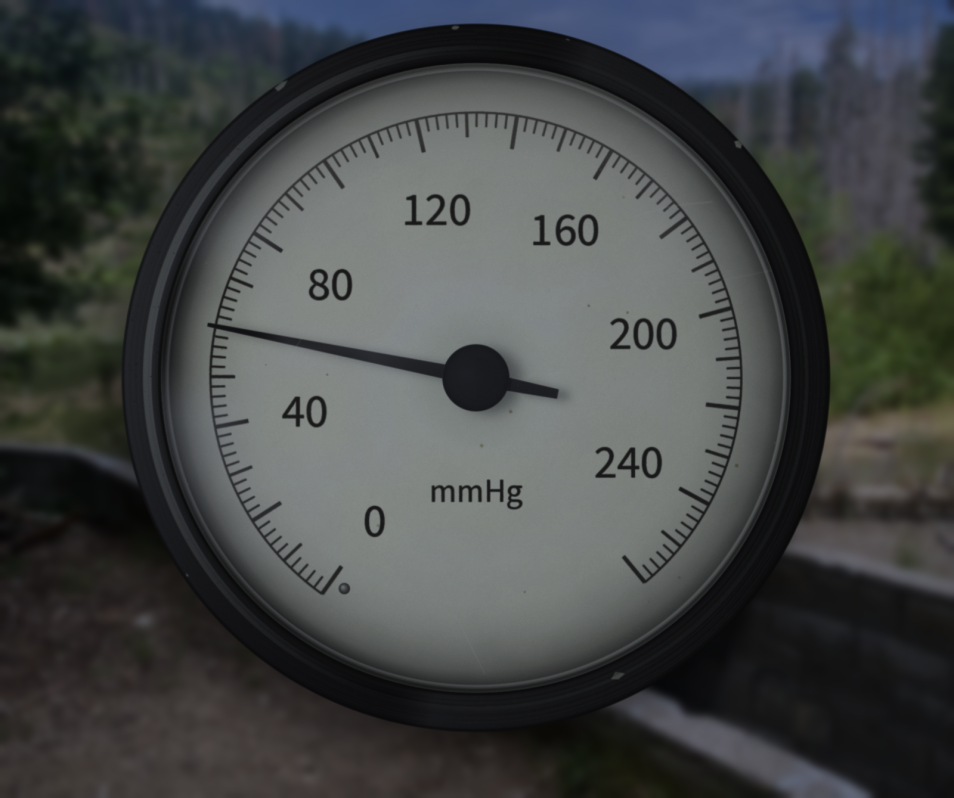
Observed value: 60 mmHg
